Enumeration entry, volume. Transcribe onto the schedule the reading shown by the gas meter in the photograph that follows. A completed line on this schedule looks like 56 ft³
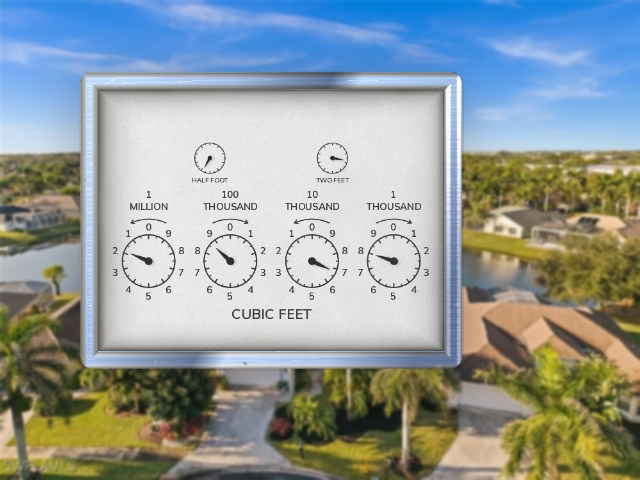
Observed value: 186800 ft³
